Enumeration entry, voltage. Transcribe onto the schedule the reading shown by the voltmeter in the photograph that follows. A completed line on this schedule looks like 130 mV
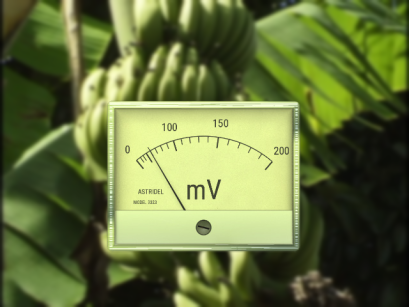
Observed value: 60 mV
